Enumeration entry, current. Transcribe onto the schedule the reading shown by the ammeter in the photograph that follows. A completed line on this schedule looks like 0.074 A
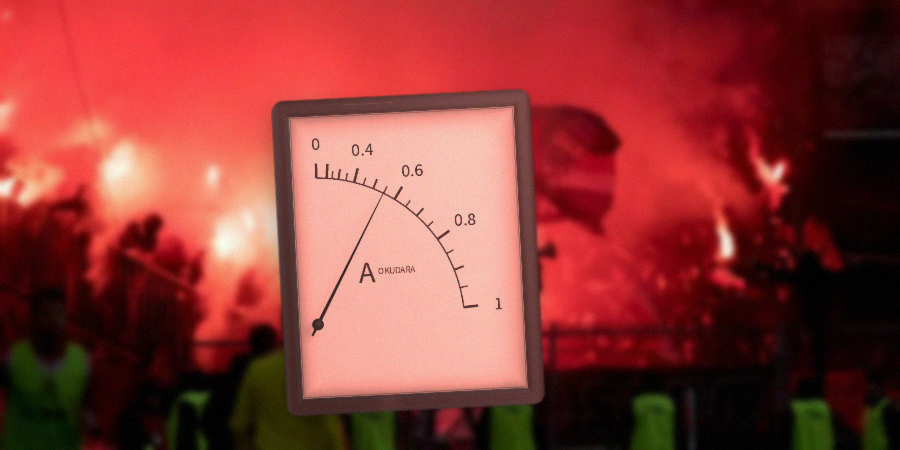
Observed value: 0.55 A
